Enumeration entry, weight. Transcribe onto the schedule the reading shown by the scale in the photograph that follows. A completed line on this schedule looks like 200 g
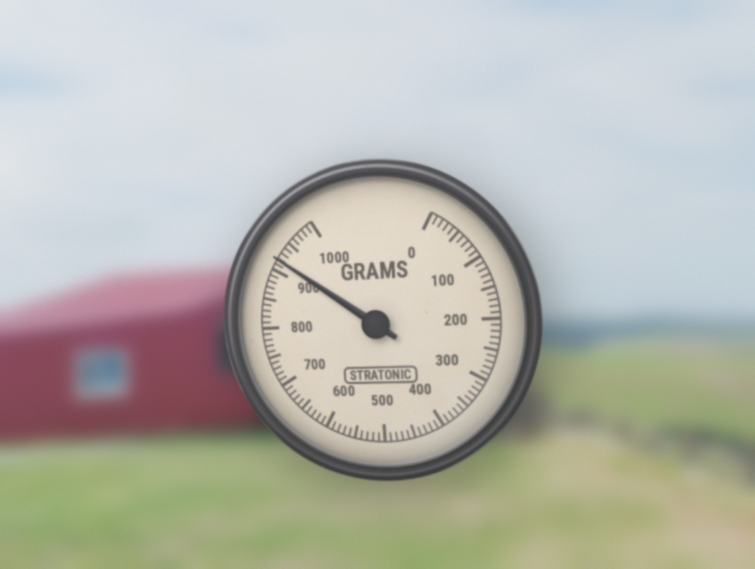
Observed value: 920 g
